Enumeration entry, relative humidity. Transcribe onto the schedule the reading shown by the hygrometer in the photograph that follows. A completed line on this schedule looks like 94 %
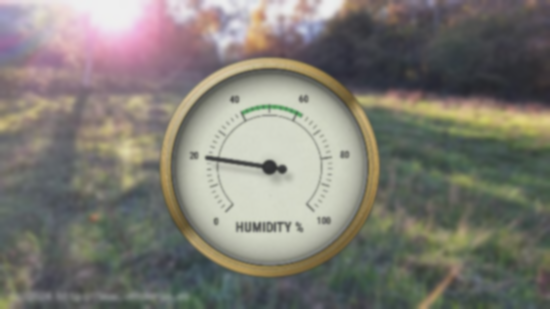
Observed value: 20 %
